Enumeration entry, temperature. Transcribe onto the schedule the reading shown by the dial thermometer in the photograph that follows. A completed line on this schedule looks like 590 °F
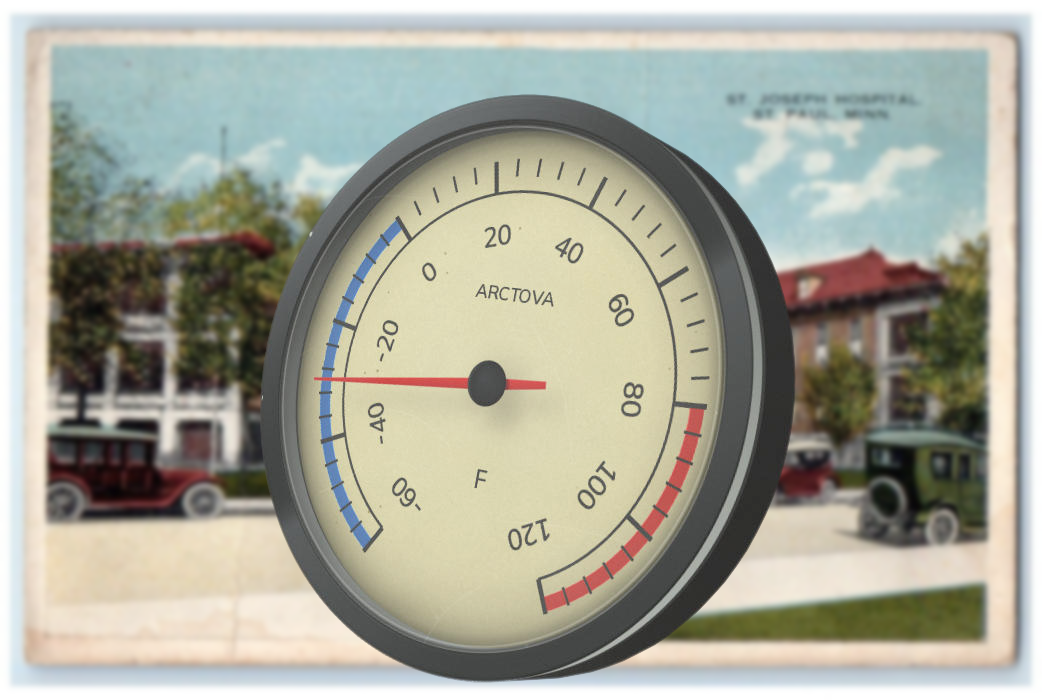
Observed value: -30 °F
